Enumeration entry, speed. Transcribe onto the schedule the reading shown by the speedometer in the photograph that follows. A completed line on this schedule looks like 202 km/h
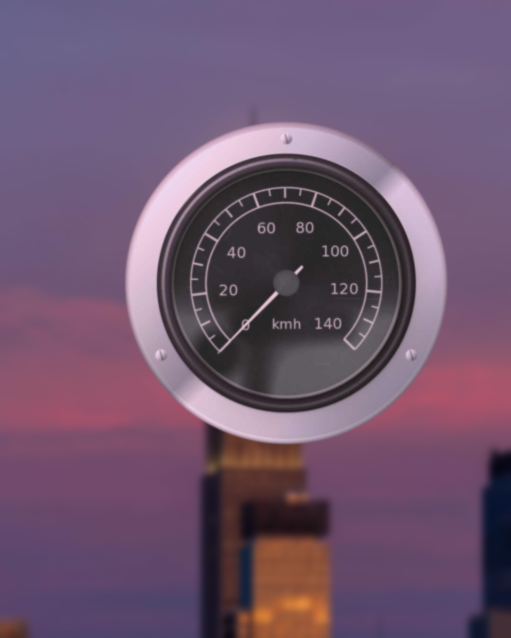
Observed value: 0 km/h
